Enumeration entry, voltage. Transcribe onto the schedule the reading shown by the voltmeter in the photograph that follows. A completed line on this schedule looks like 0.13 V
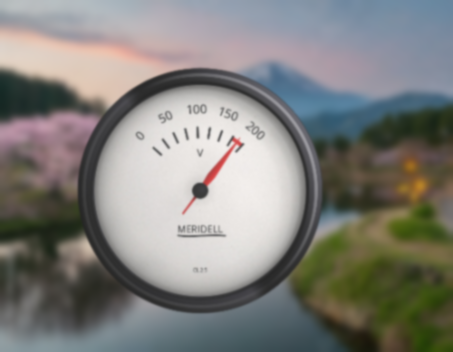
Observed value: 187.5 V
